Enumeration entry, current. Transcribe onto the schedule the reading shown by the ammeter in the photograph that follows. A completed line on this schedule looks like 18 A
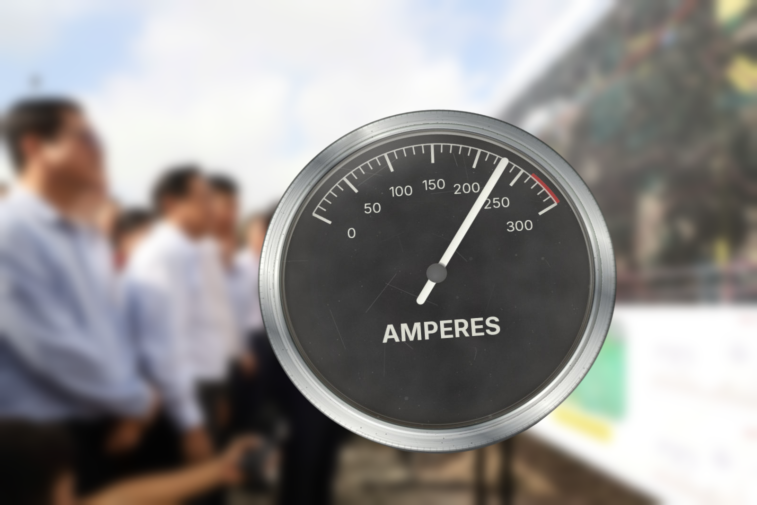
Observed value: 230 A
